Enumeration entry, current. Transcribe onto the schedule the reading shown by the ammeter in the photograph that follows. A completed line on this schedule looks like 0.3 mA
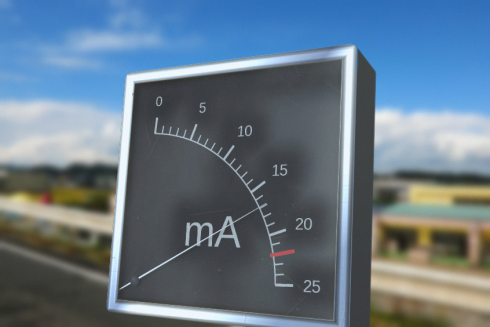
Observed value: 17 mA
